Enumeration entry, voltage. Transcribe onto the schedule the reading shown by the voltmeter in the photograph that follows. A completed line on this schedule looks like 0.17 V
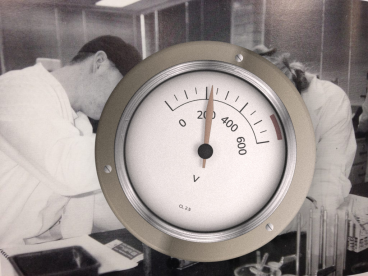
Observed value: 225 V
